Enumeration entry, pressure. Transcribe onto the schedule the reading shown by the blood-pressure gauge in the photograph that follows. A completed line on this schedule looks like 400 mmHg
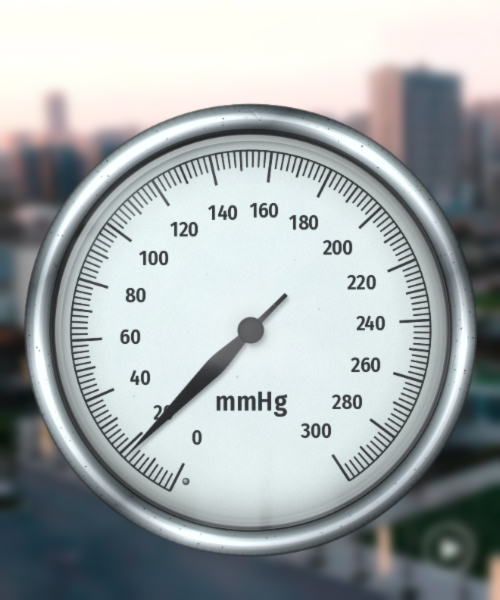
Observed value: 18 mmHg
